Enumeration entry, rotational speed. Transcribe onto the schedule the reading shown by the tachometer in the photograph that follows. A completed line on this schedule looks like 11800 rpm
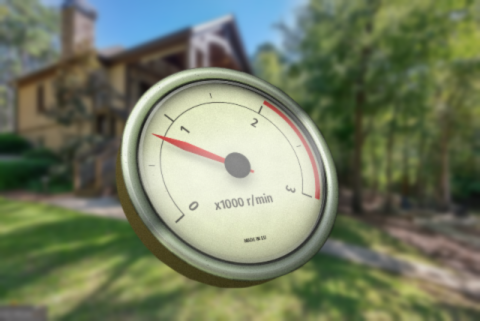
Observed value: 750 rpm
